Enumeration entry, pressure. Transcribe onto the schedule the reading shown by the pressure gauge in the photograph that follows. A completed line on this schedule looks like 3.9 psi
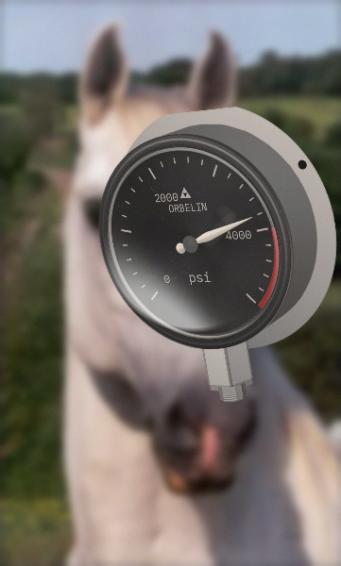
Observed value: 3800 psi
